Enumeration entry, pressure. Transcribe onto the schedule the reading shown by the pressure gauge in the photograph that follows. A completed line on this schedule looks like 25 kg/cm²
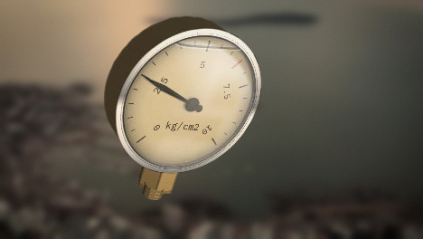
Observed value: 2.5 kg/cm²
